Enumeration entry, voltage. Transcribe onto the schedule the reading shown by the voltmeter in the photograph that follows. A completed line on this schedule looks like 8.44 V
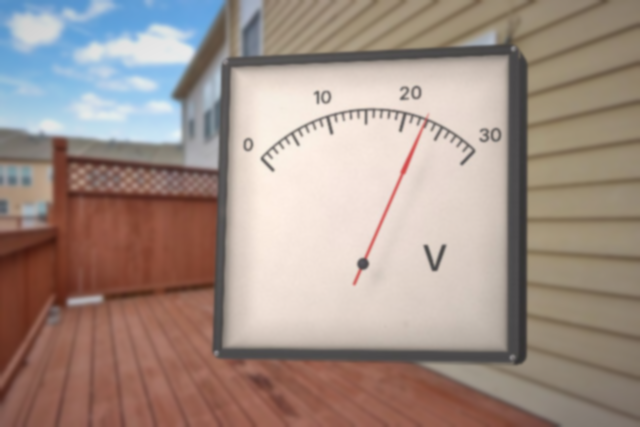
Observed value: 23 V
